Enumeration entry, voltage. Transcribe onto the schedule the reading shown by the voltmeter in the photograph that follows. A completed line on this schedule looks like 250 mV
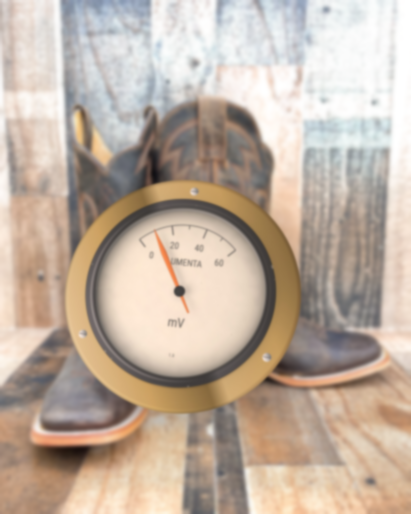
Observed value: 10 mV
